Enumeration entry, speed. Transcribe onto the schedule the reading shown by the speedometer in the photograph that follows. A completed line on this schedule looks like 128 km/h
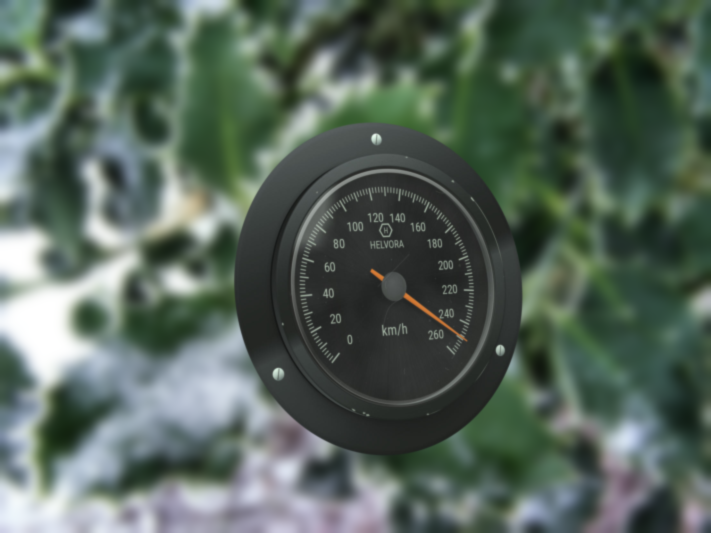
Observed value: 250 km/h
